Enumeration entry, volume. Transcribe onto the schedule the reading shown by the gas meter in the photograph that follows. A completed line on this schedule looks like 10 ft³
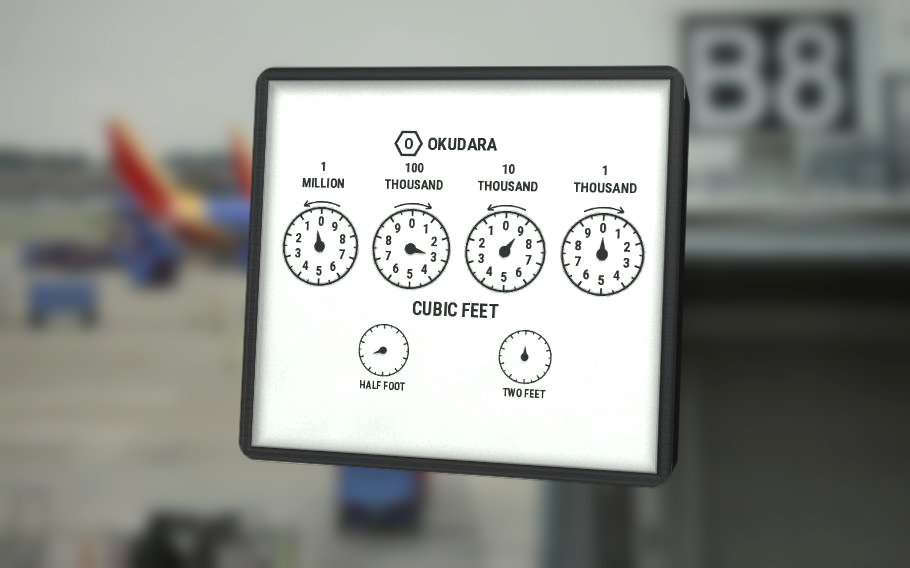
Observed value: 29000 ft³
